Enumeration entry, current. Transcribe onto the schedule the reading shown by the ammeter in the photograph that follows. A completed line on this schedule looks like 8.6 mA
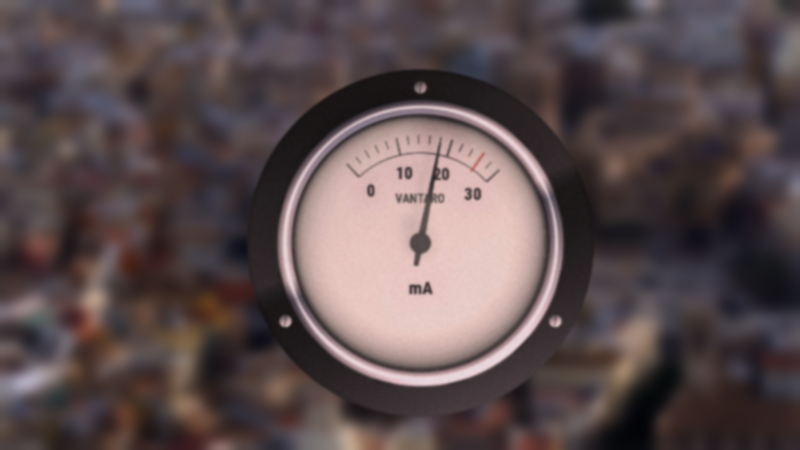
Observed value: 18 mA
